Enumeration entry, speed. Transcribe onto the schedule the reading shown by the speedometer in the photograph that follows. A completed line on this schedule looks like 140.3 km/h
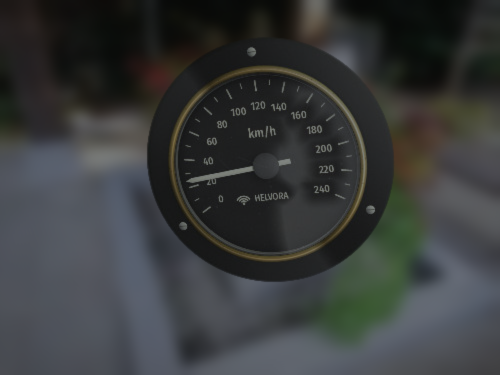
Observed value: 25 km/h
